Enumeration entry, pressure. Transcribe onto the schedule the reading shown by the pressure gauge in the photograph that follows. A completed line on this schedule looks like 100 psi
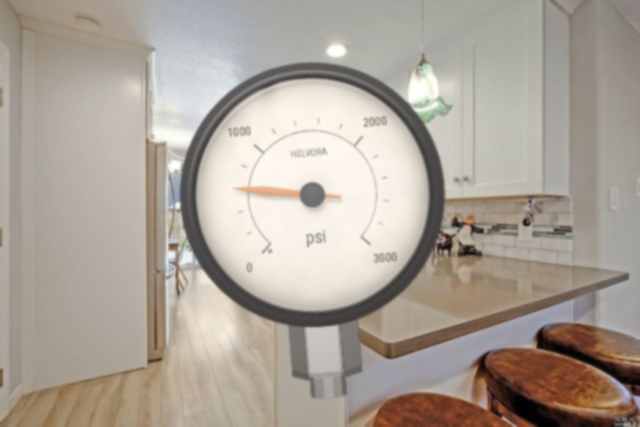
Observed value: 600 psi
